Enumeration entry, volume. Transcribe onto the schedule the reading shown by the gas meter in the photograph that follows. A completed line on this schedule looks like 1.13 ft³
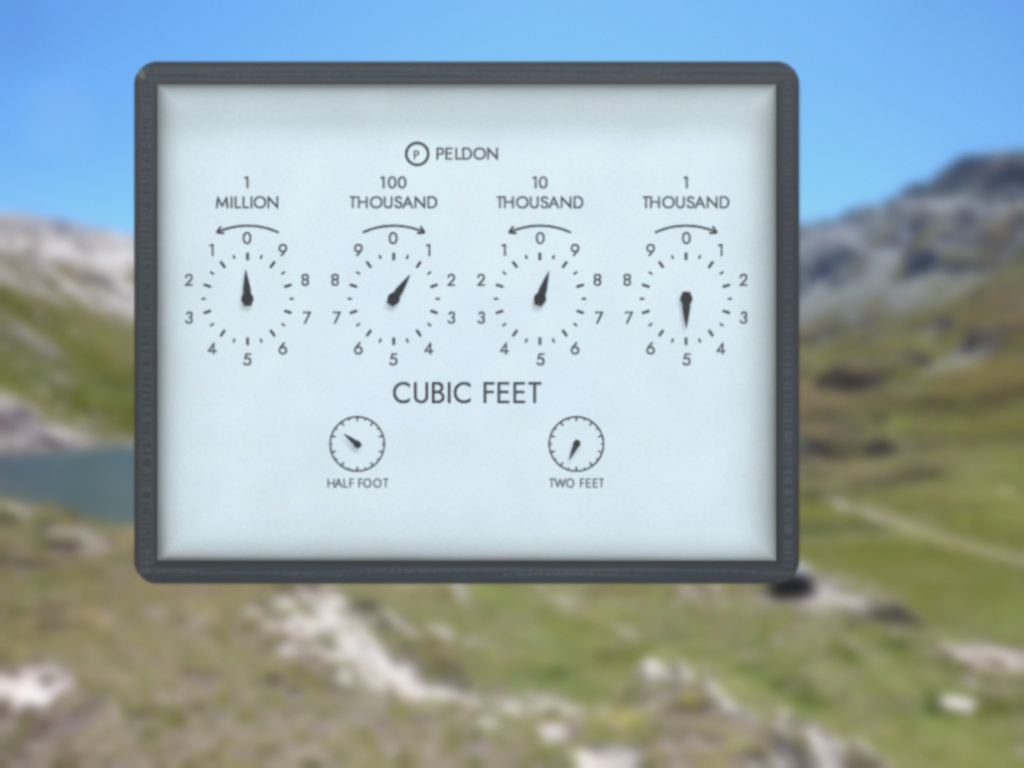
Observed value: 9500 ft³
